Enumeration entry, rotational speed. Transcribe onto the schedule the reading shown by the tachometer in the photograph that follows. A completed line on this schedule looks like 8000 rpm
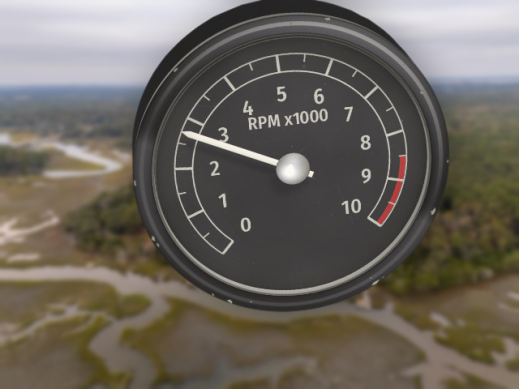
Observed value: 2750 rpm
